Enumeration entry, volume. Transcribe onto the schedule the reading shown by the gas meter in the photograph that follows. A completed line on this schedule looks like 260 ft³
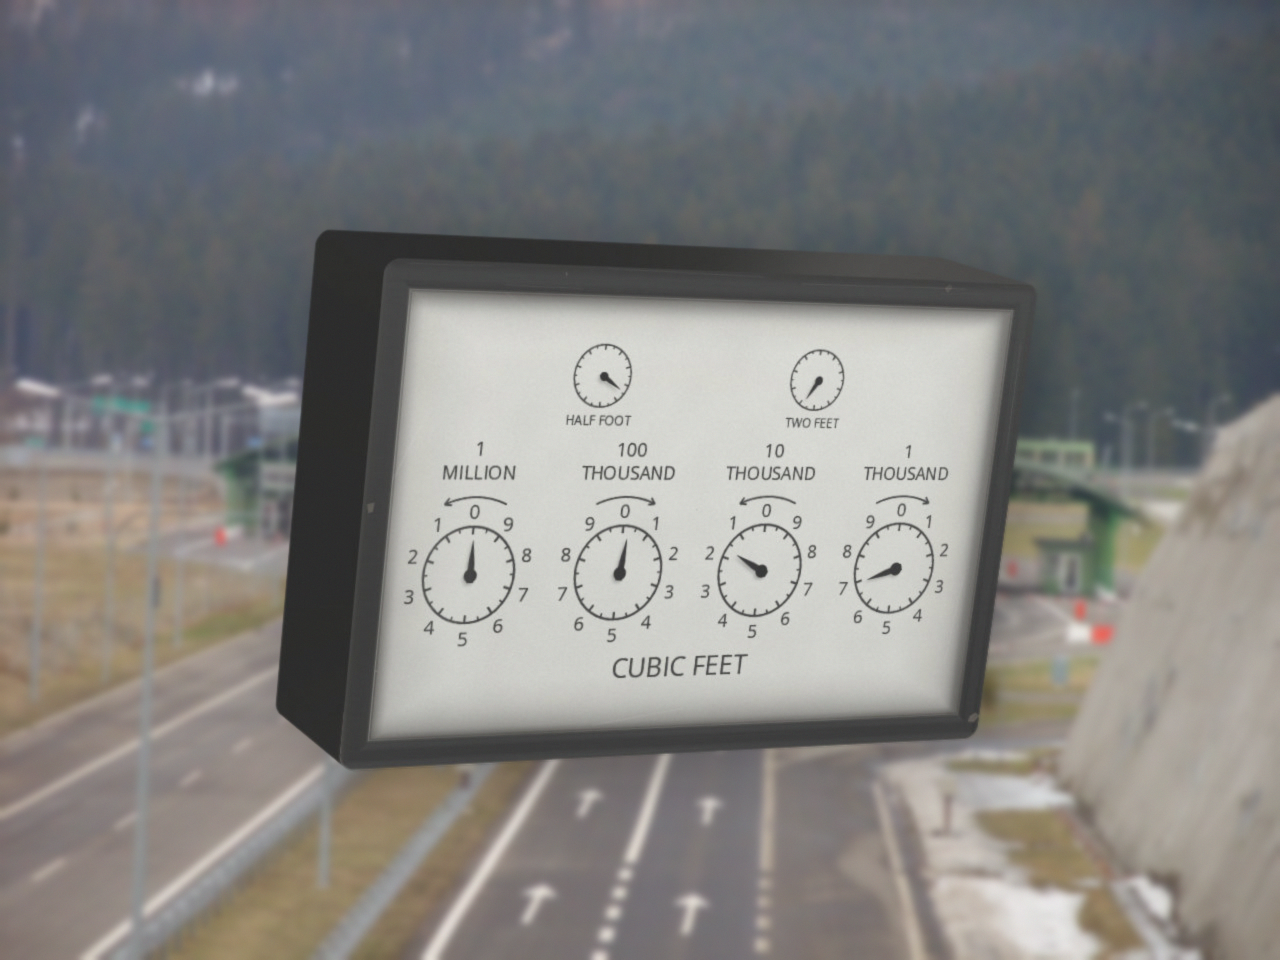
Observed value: 1700 ft³
